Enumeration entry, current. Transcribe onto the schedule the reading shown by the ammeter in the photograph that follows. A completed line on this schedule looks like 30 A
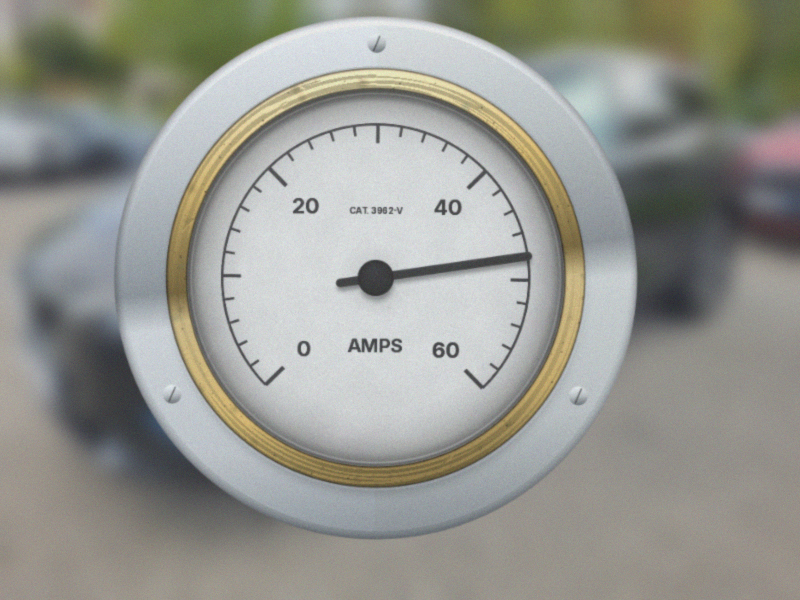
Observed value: 48 A
